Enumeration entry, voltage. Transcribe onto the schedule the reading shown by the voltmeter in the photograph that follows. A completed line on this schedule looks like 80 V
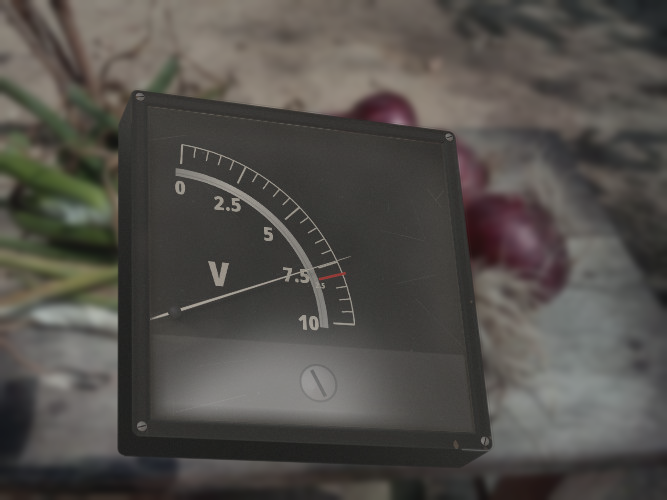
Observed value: 7.5 V
